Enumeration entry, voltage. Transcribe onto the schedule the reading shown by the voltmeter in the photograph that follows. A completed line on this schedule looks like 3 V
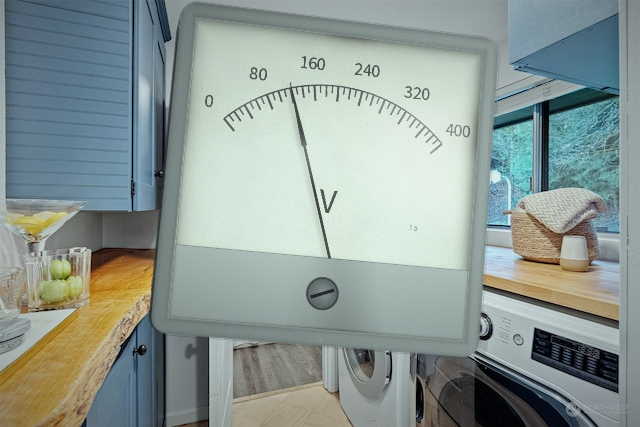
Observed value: 120 V
